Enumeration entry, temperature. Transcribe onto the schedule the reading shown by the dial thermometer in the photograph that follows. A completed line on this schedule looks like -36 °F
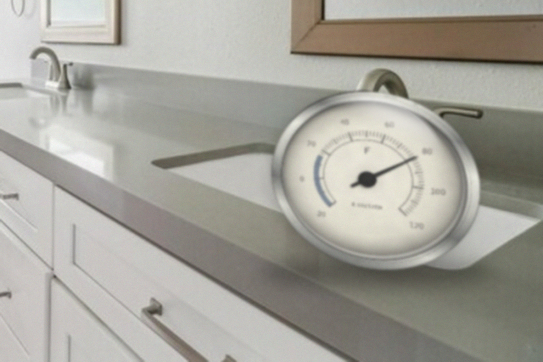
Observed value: 80 °F
